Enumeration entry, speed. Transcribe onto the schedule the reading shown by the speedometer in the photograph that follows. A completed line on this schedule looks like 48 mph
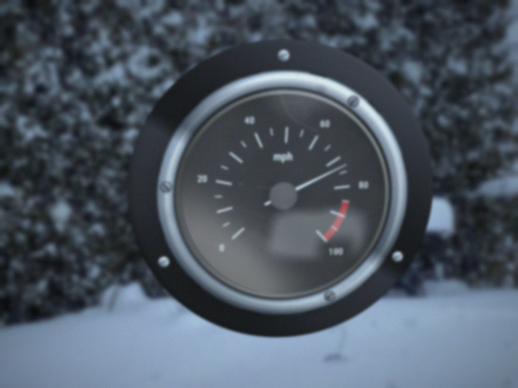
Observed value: 72.5 mph
